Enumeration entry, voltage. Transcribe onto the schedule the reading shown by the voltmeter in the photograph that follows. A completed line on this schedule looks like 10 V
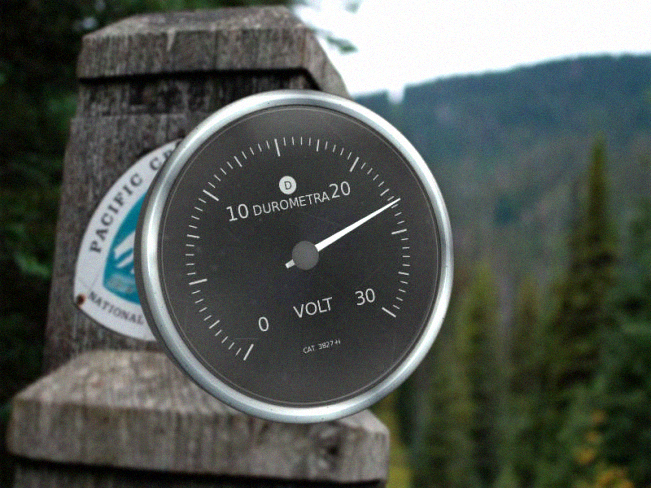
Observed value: 23.25 V
